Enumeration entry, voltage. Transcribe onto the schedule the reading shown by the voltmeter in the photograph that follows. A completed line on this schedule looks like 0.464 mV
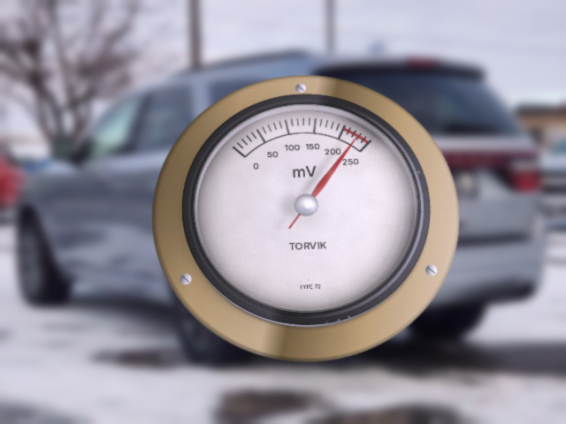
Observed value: 230 mV
